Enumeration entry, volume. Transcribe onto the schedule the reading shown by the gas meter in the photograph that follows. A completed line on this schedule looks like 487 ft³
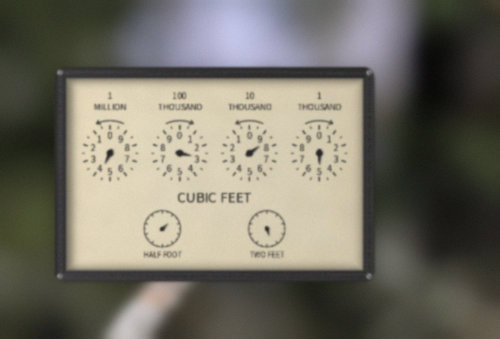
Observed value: 428500 ft³
